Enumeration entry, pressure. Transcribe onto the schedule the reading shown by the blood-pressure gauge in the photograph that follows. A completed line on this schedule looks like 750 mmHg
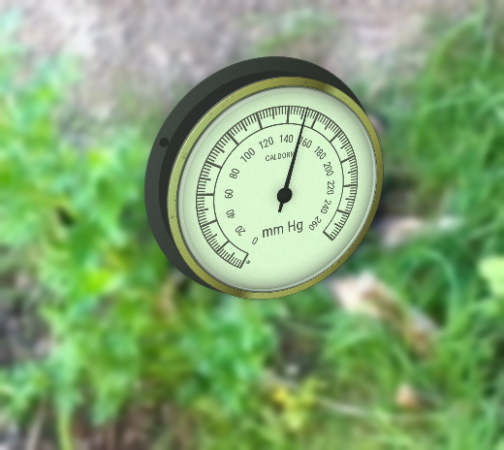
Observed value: 150 mmHg
